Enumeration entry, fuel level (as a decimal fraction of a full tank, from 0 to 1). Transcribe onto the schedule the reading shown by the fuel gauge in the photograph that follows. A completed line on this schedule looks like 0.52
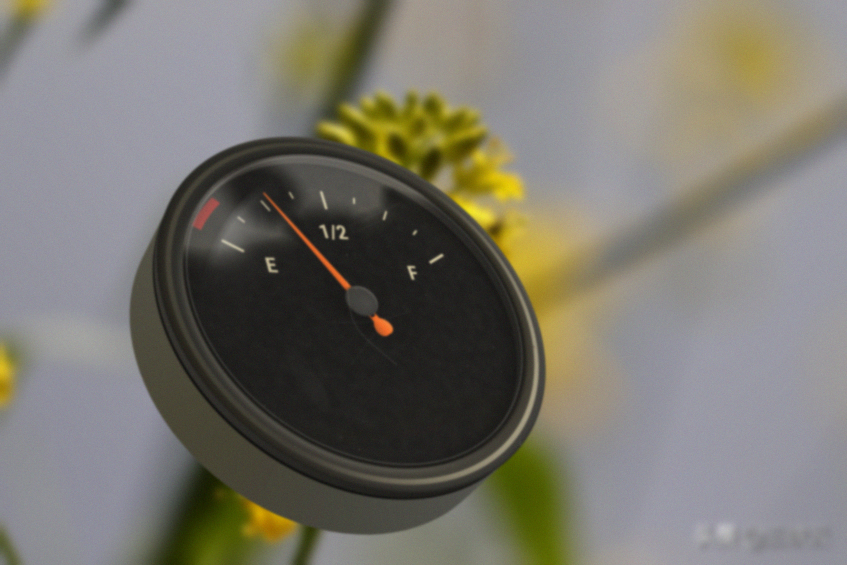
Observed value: 0.25
